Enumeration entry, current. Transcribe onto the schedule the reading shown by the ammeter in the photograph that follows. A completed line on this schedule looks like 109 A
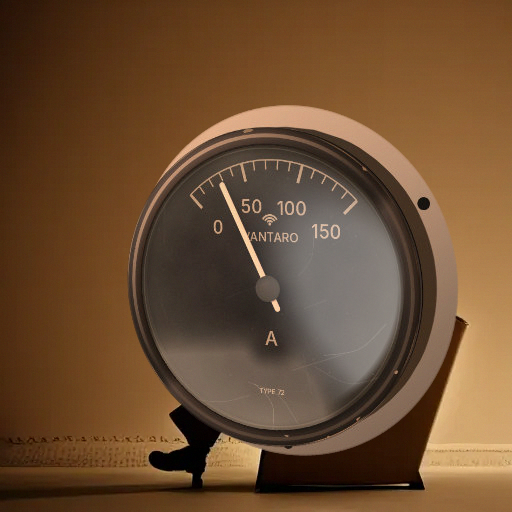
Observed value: 30 A
